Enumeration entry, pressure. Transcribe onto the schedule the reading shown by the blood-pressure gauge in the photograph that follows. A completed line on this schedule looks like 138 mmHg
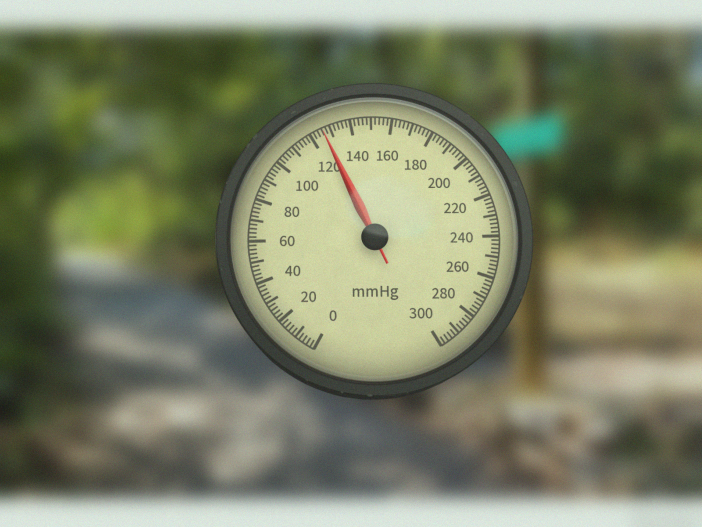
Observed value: 126 mmHg
